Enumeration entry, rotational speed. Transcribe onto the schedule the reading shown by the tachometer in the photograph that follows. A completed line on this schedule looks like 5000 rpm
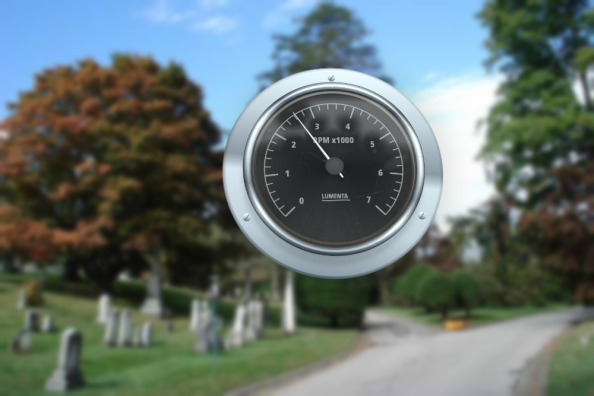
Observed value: 2600 rpm
